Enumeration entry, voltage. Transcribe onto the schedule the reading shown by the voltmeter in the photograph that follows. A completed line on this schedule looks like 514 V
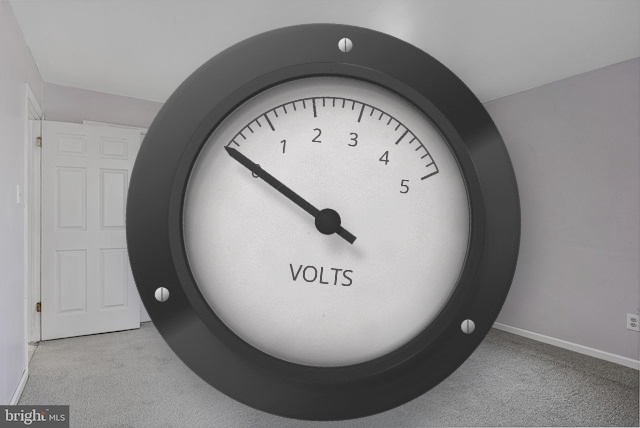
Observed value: 0 V
